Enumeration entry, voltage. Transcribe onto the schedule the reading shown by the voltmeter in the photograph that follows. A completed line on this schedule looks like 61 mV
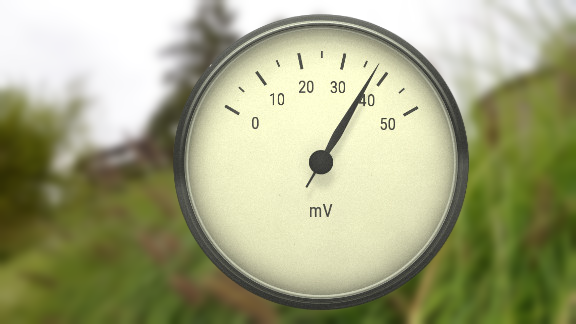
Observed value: 37.5 mV
